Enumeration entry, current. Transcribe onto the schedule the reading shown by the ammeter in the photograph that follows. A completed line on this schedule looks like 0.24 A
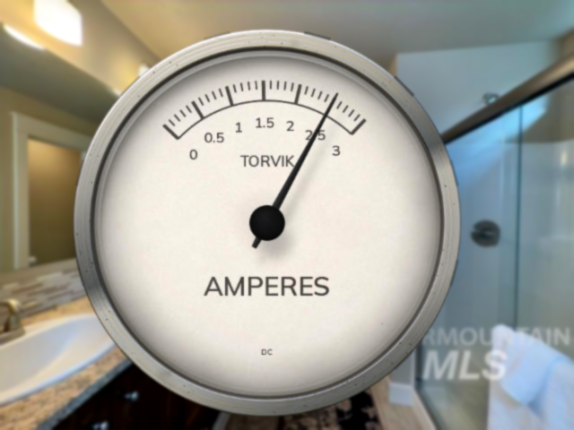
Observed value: 2.5 A
